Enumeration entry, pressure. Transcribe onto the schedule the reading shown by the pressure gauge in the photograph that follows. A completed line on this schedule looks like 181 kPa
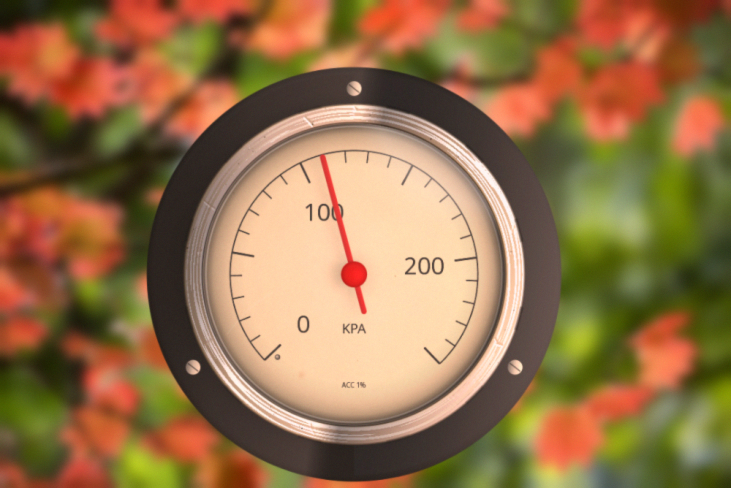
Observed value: 110 kPa
